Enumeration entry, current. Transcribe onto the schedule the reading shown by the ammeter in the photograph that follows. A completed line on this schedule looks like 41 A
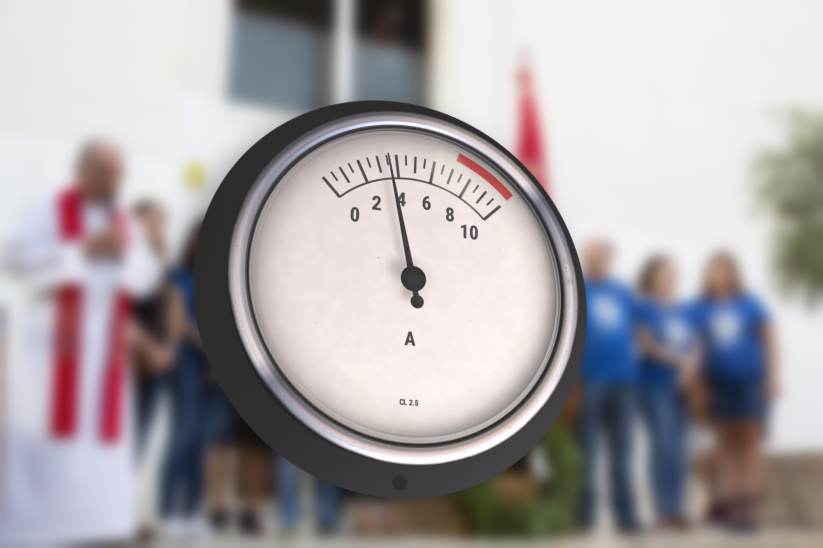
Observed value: 3.5 A
